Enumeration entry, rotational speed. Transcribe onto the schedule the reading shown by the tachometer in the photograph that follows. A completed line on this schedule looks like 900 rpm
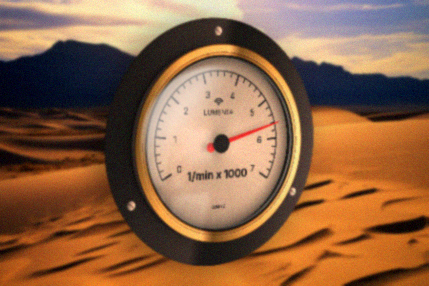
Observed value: 5600 rpm
